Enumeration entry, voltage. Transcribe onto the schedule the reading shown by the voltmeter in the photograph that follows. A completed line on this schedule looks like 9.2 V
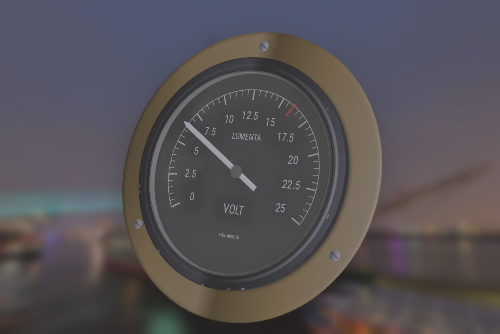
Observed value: 6.5 V
